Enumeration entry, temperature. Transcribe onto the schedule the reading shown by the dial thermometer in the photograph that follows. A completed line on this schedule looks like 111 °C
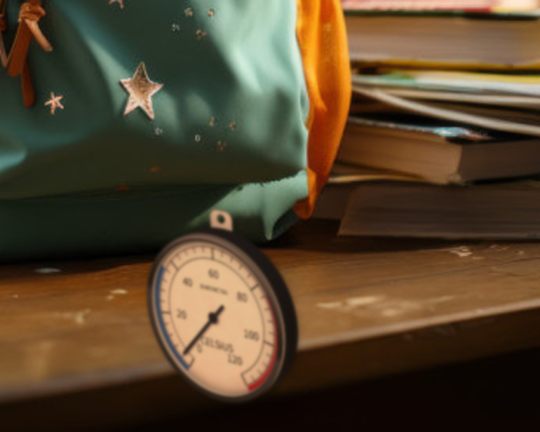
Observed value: 4 °C
